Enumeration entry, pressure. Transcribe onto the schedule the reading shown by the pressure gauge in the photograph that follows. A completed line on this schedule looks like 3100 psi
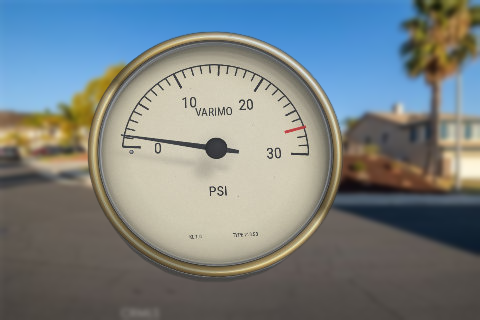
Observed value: 1 psi
